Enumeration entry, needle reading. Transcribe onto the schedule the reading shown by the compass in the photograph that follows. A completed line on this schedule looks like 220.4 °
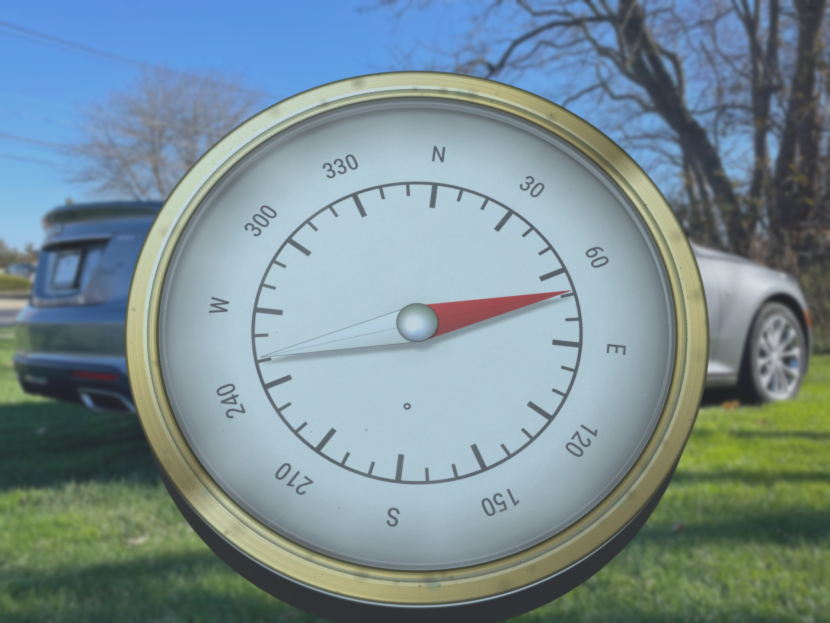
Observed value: 70 °
